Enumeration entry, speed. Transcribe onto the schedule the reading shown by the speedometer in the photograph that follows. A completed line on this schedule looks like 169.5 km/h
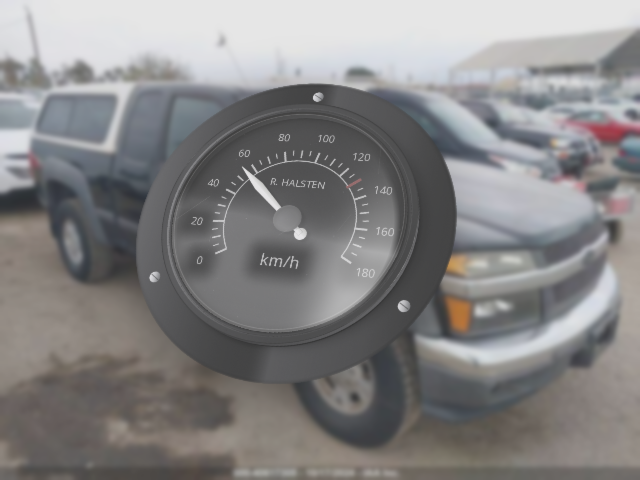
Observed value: 55 km/h
